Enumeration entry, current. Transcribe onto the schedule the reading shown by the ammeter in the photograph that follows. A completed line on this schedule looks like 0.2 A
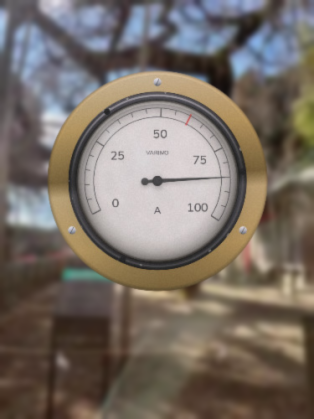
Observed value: 85 A
